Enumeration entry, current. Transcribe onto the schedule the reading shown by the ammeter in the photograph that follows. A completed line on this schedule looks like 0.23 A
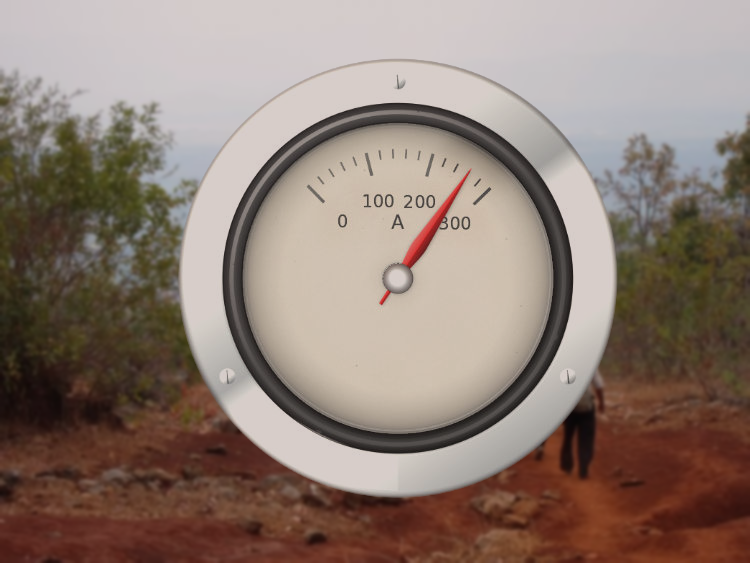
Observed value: 260 A
